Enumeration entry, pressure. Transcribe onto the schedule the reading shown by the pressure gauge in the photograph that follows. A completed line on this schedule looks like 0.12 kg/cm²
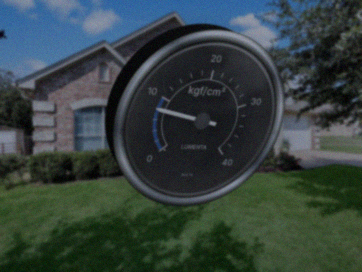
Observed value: 8 kg/cm²
